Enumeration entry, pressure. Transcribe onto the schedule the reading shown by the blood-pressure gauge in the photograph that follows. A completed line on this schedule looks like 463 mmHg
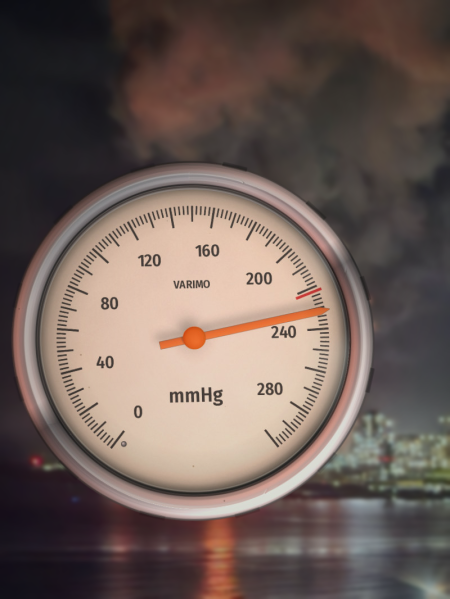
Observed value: 232 mmHg
